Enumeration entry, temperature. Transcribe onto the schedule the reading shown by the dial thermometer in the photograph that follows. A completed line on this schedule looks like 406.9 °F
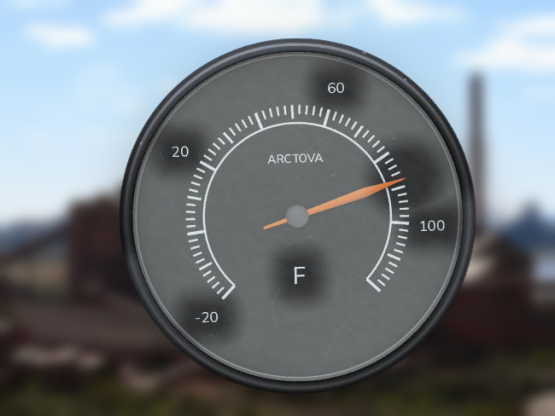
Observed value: 88 °F
